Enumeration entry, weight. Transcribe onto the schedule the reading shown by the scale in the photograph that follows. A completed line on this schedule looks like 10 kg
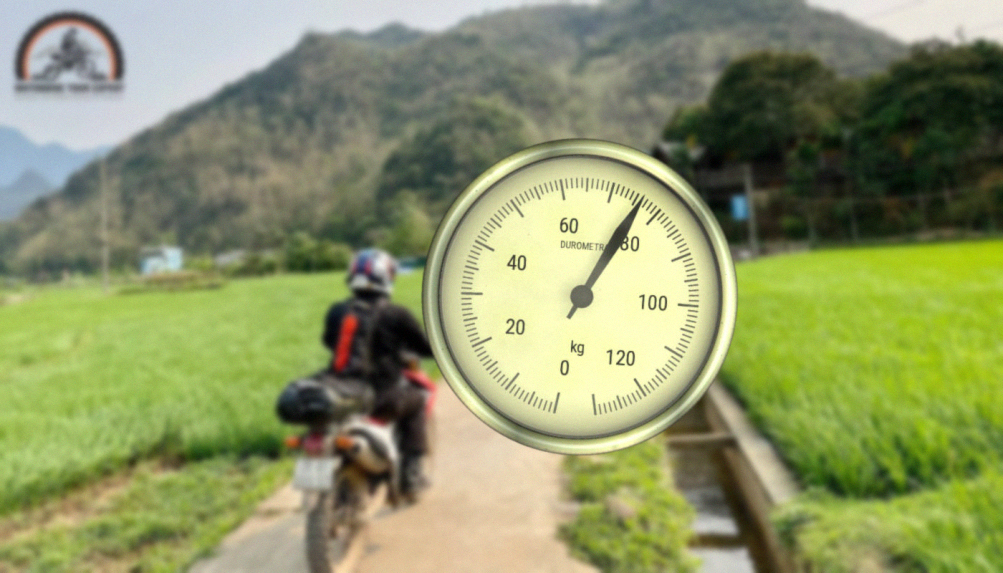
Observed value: 76 kg
